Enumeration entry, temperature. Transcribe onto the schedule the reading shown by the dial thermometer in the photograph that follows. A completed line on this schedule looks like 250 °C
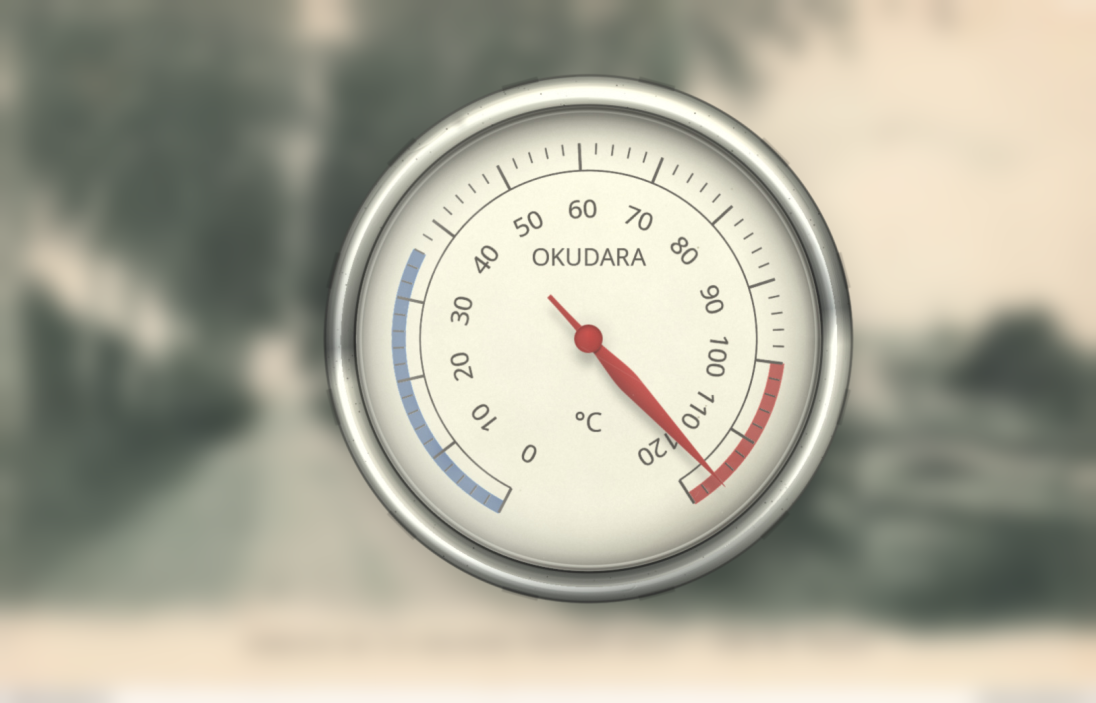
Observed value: 116 °C
